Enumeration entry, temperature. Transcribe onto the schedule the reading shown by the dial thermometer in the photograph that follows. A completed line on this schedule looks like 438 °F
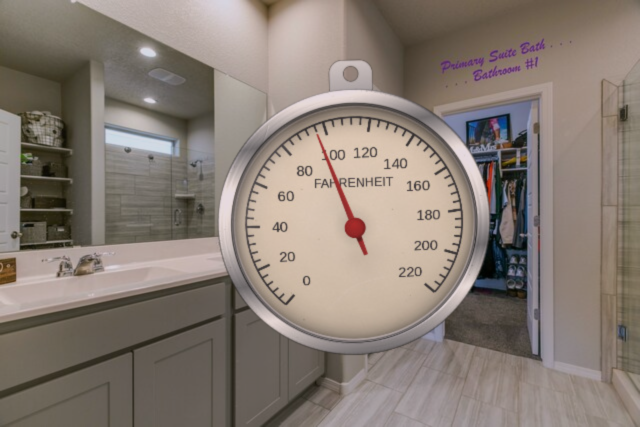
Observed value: 96 °F
